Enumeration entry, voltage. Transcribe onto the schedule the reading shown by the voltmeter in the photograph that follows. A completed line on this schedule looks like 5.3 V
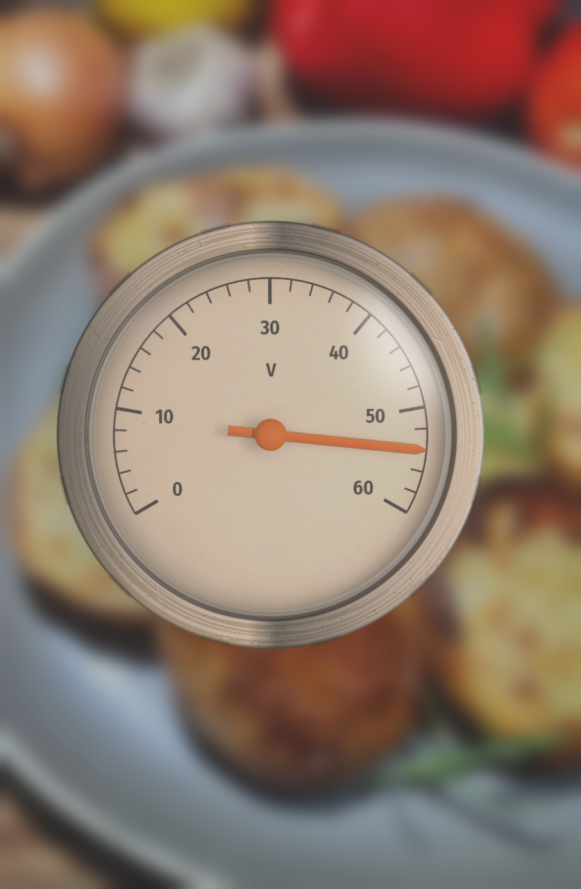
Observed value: 54 V
